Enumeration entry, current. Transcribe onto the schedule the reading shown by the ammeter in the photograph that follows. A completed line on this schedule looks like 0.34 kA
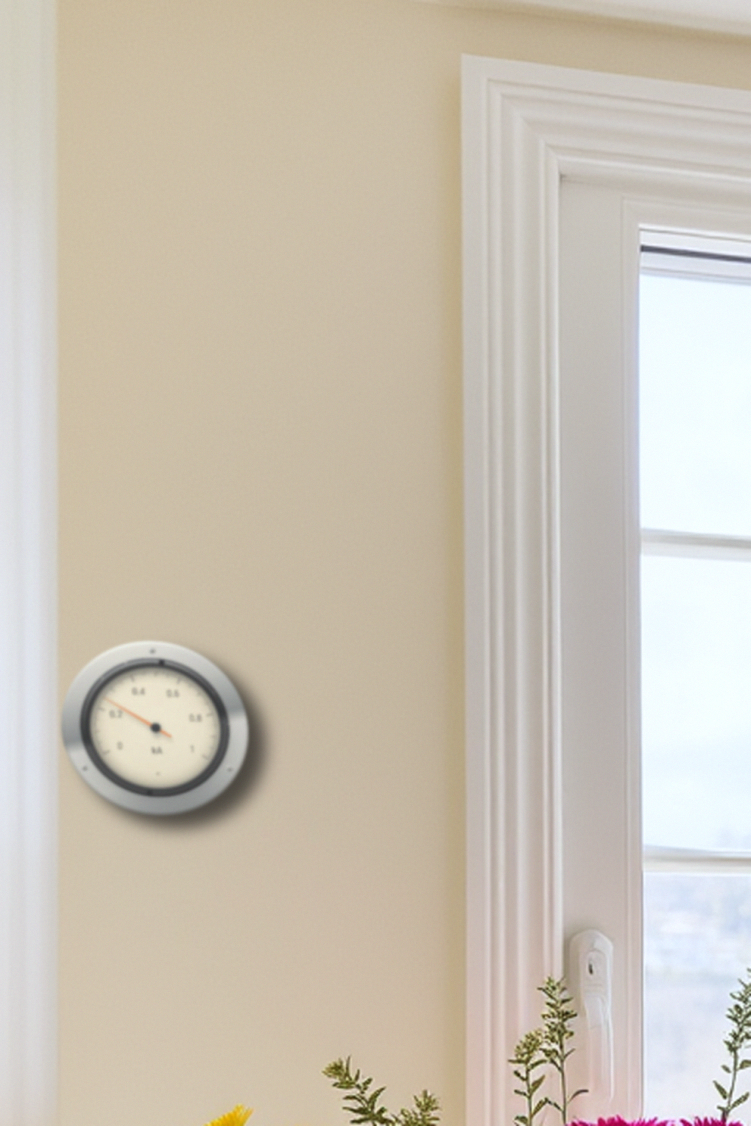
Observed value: 0.25 kA
